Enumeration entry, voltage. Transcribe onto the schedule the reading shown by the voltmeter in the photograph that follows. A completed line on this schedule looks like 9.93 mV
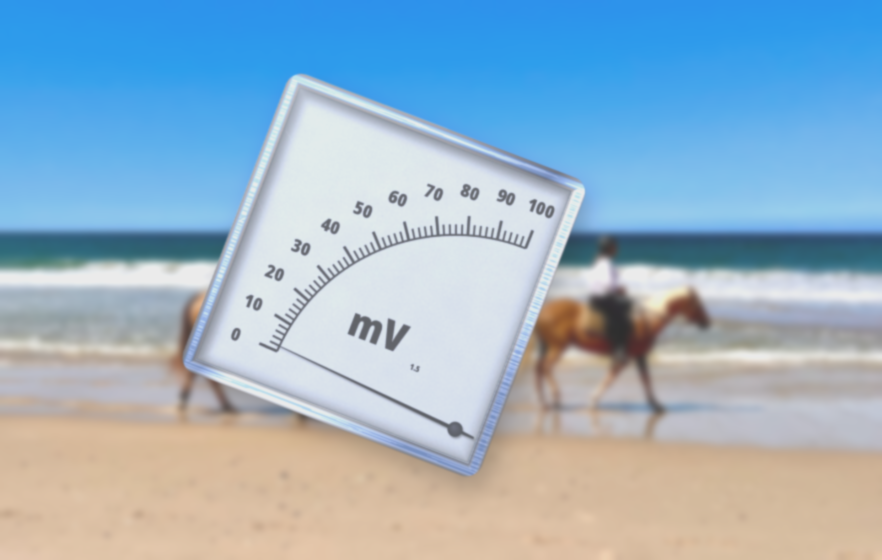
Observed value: 2 mV
